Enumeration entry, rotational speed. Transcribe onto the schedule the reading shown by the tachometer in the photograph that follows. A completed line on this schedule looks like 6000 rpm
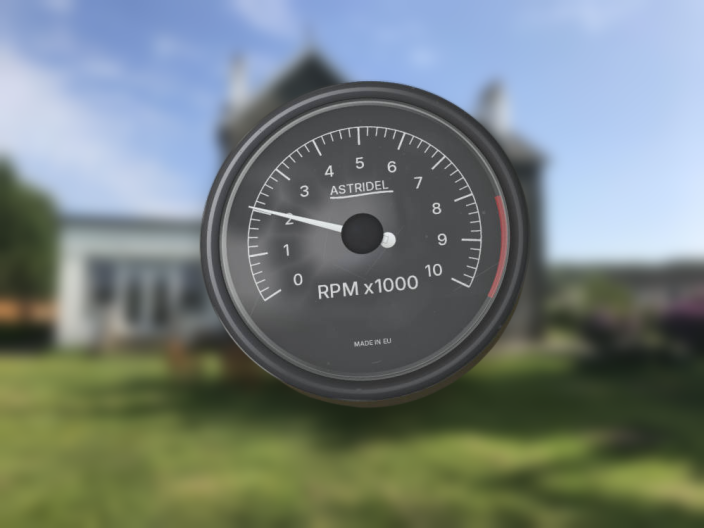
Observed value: 2000 rpm
